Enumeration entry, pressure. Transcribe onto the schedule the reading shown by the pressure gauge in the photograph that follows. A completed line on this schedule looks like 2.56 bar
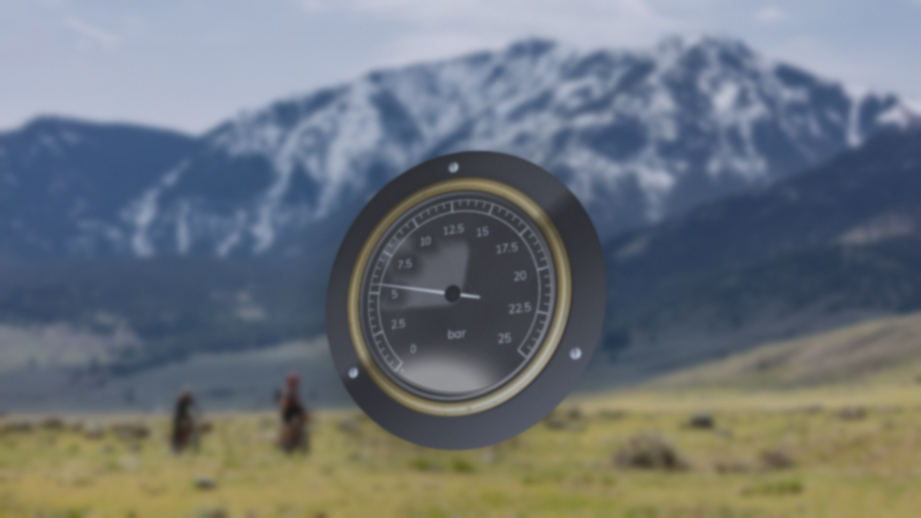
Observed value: 5.5 bar
